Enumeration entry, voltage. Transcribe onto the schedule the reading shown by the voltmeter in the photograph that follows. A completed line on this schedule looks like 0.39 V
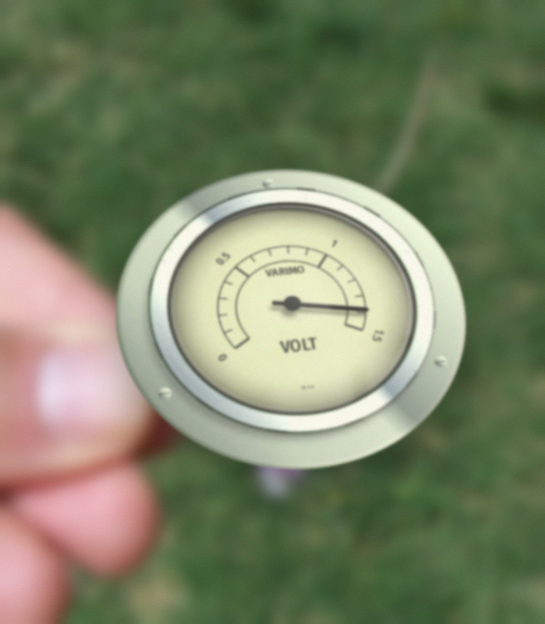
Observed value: 1.4 V
